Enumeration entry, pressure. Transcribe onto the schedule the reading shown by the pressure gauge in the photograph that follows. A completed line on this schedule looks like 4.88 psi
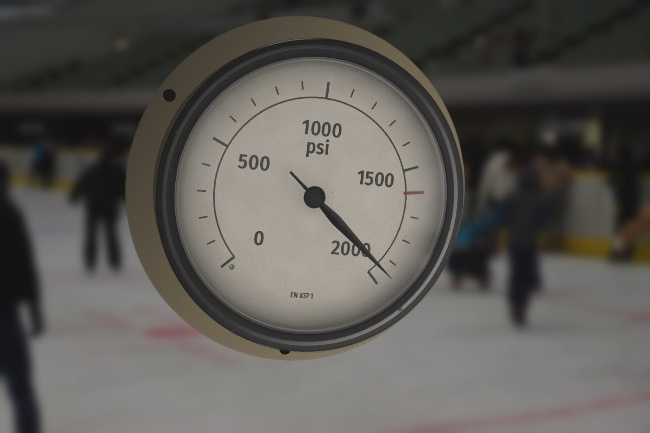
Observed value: 1950 psi
